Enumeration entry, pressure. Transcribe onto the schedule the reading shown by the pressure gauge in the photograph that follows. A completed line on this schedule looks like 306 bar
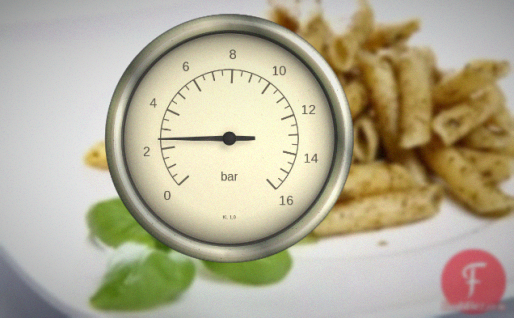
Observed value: 2.5 bar
